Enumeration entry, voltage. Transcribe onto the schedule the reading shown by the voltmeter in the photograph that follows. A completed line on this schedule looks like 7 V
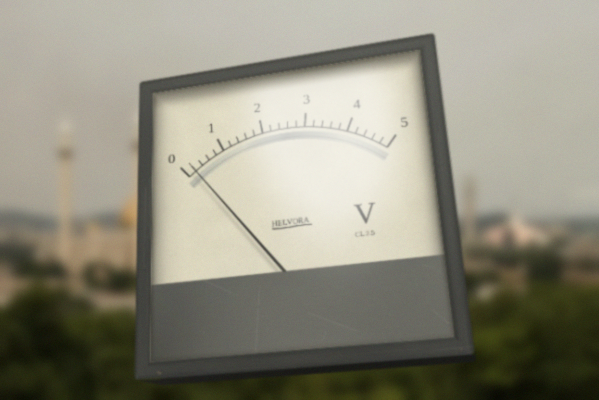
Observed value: 0.2 V
